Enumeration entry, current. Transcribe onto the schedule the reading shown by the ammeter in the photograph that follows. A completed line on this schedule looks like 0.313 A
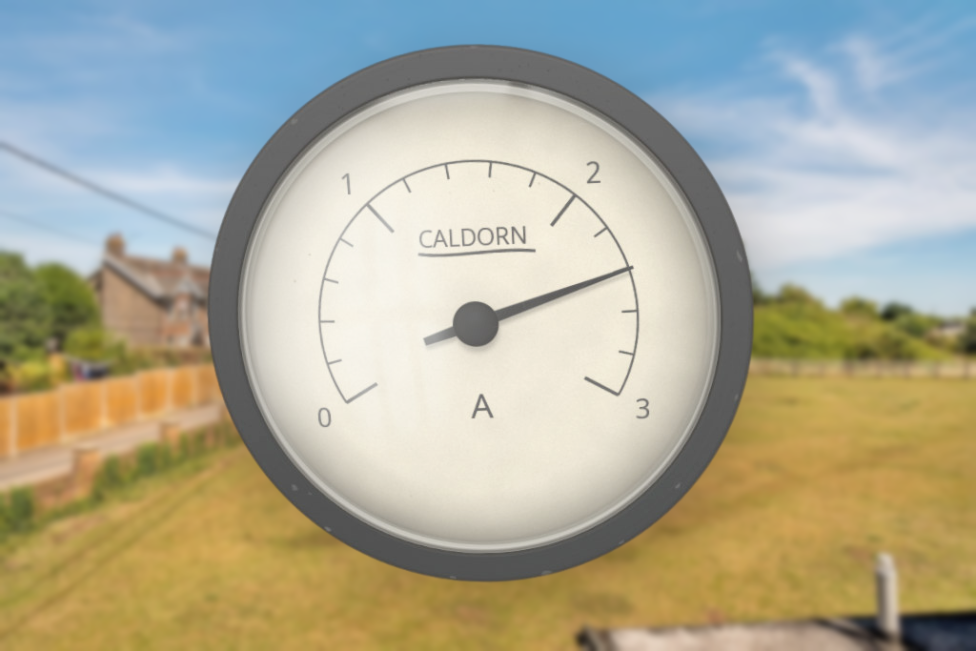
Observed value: 2.4 A
